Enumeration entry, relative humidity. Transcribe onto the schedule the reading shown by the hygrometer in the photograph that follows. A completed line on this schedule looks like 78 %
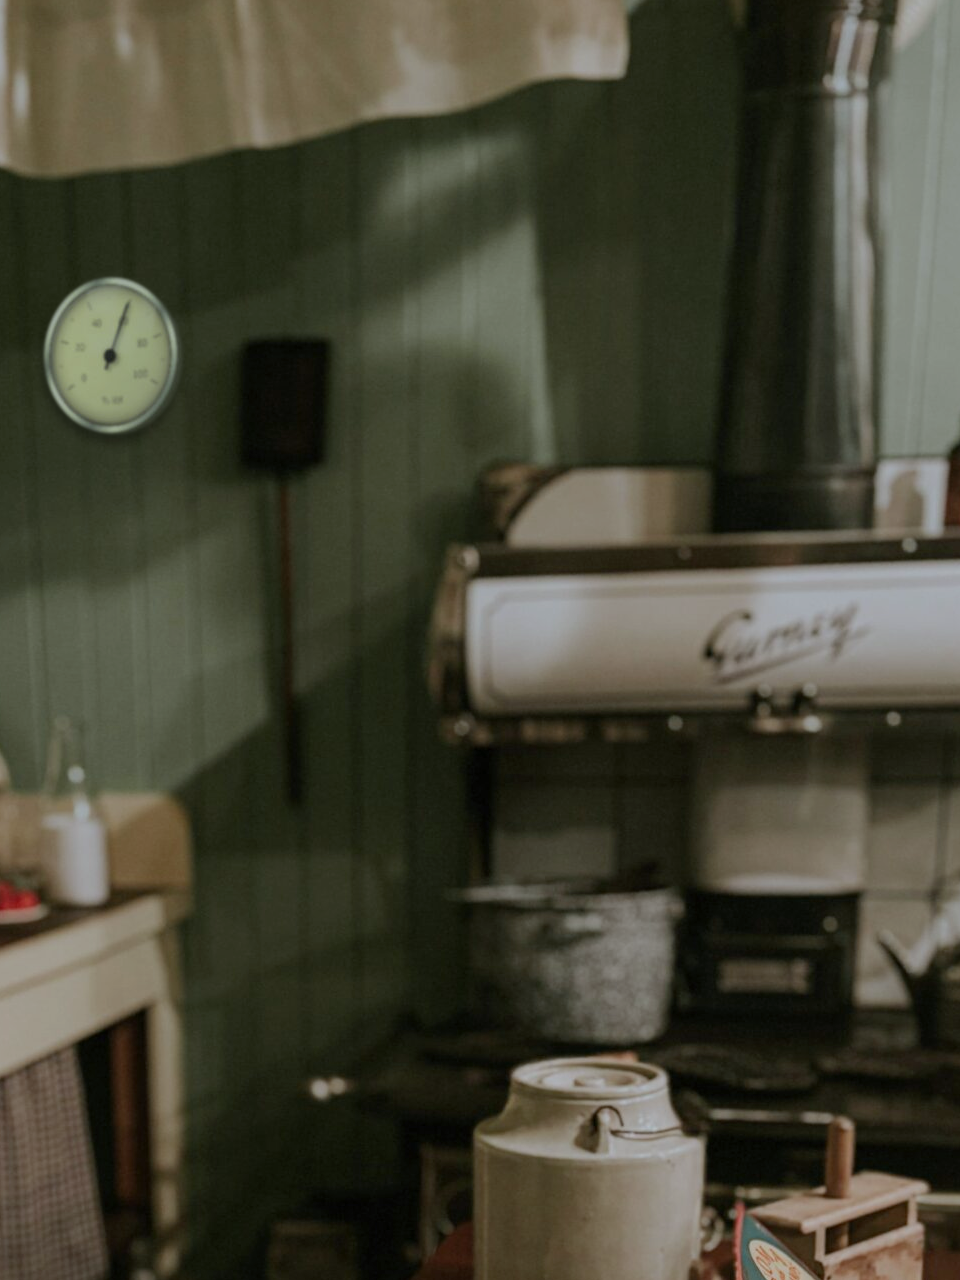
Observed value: 60 %
